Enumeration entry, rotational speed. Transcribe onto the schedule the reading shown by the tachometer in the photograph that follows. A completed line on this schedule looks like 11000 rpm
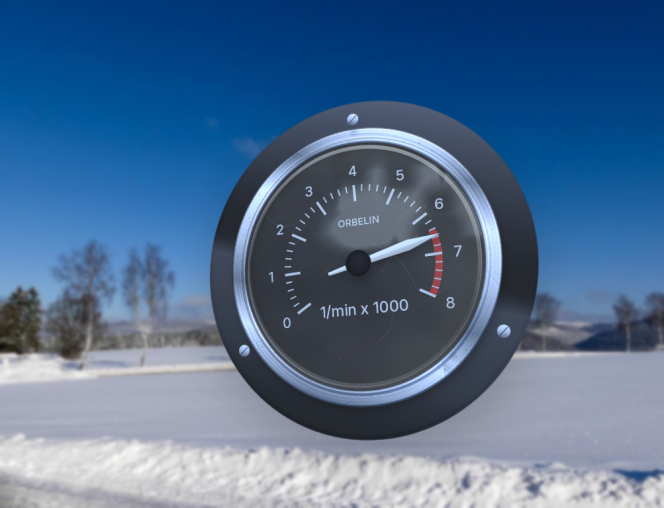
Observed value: 6600 rpm
